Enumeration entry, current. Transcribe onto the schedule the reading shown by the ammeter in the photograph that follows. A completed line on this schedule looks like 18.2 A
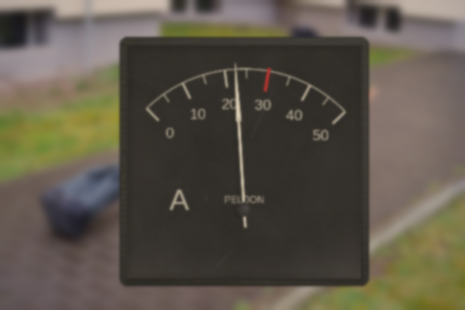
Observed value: 22.5 A
